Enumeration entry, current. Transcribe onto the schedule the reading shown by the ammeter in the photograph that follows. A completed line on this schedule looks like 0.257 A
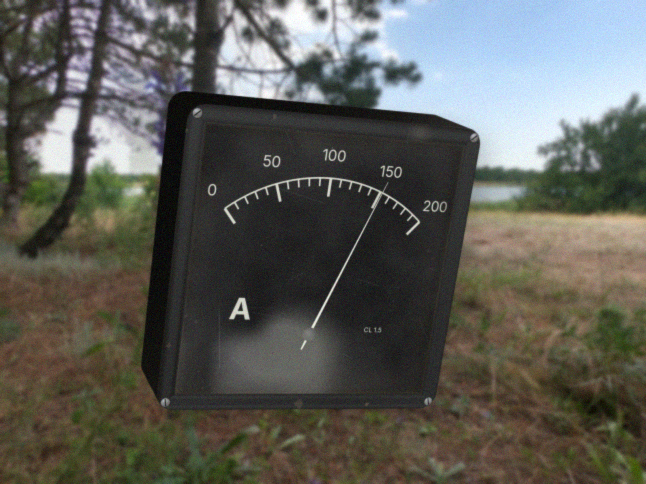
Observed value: 150 A
